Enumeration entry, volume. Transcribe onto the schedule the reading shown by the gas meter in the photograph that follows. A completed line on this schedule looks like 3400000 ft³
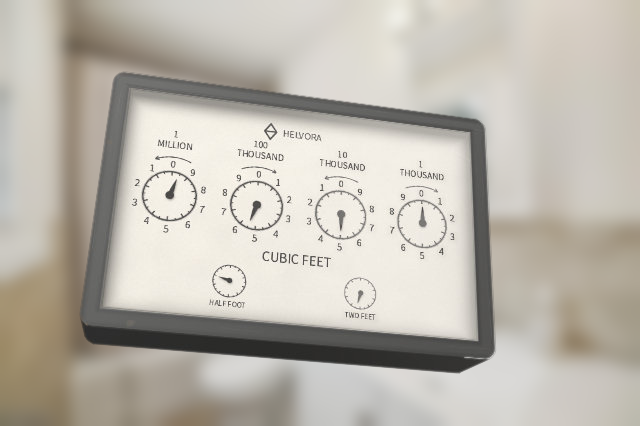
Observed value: 955000 ft³
